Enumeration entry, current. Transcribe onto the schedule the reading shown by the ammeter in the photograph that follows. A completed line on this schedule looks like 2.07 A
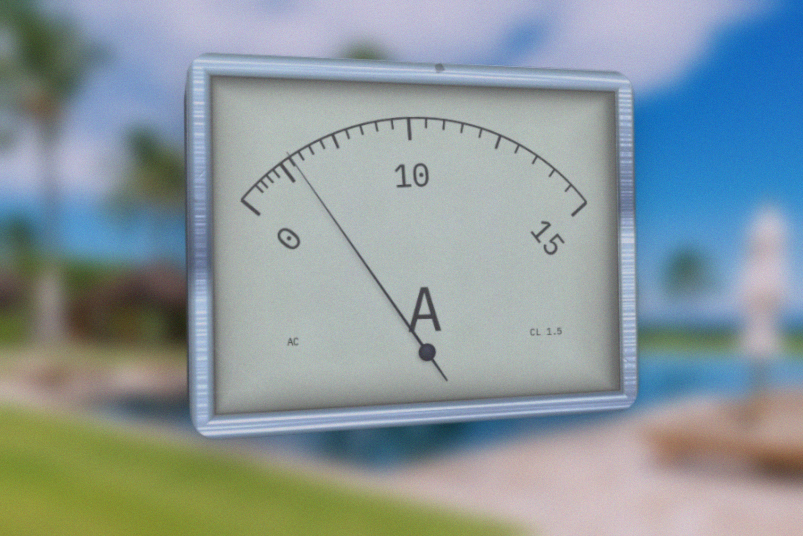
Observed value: 5.5 A
